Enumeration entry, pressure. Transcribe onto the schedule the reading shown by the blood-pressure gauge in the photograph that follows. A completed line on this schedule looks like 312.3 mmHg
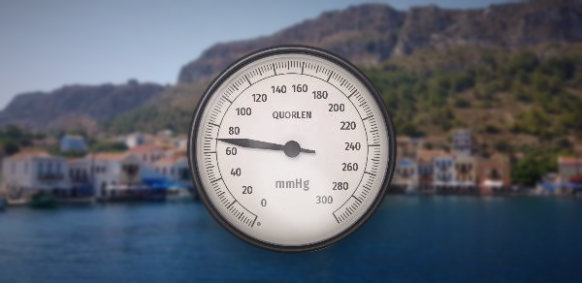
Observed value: 70 mmHg
